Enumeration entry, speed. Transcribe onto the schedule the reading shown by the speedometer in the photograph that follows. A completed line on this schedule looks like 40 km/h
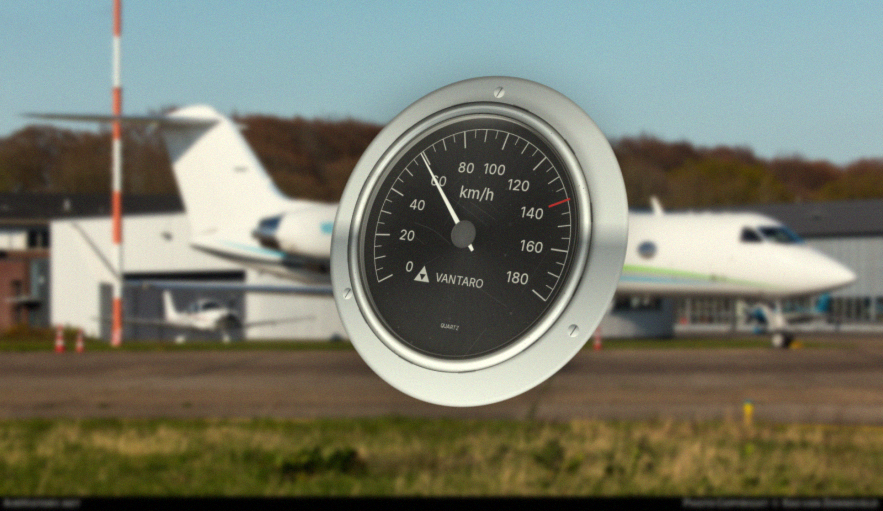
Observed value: 60 km/h
